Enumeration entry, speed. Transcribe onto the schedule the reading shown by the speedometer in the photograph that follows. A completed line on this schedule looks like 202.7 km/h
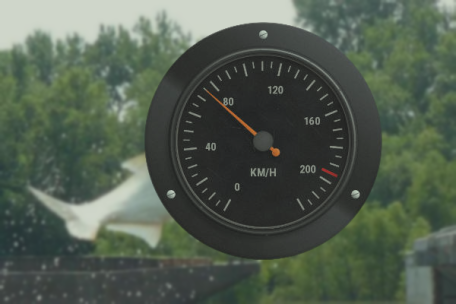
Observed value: 75 km/h
